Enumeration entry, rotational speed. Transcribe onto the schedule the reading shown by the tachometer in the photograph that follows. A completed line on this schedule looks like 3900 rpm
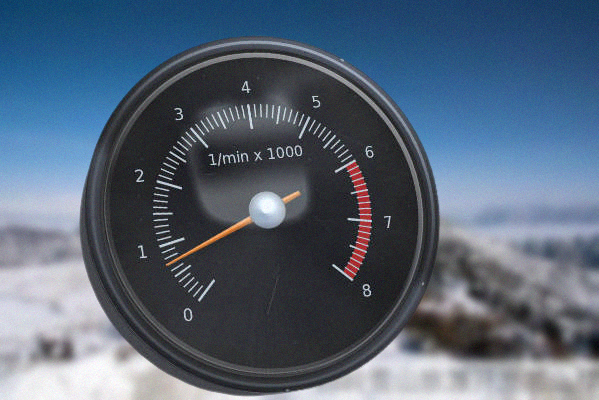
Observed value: 700 rpm
